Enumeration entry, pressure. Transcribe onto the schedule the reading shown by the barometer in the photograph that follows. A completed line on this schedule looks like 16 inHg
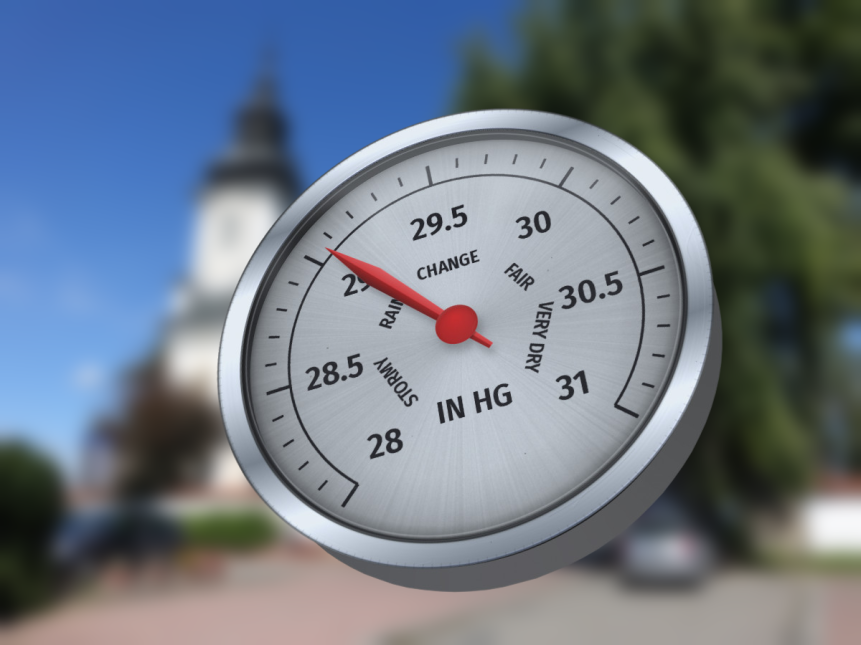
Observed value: 29.05 inHg
